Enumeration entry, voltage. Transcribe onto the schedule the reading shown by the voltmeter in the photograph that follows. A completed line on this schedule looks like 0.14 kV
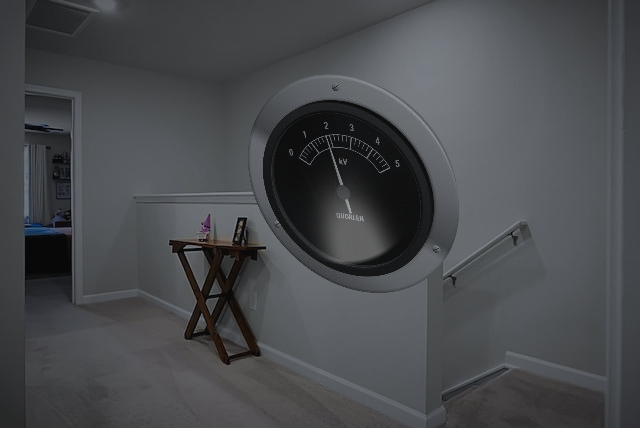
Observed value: 2 kV
